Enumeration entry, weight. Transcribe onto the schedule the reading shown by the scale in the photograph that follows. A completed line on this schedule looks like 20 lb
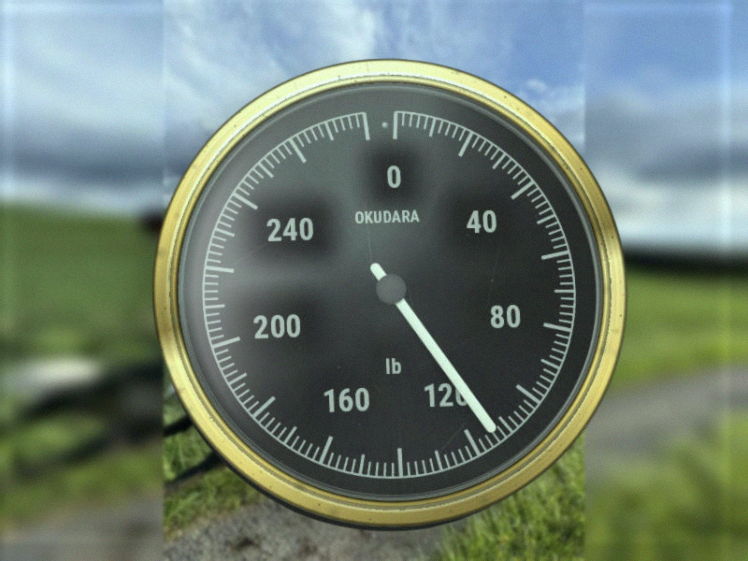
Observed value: 114 lb
